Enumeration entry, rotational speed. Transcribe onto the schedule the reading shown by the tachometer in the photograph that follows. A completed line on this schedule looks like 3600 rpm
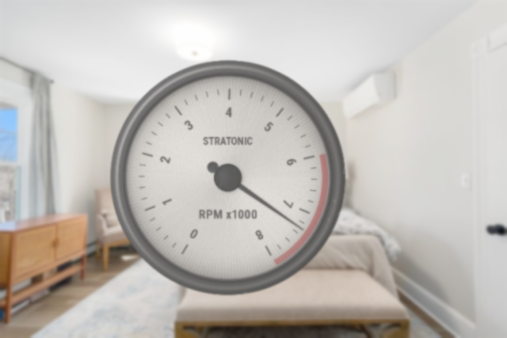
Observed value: 7300 rpm
